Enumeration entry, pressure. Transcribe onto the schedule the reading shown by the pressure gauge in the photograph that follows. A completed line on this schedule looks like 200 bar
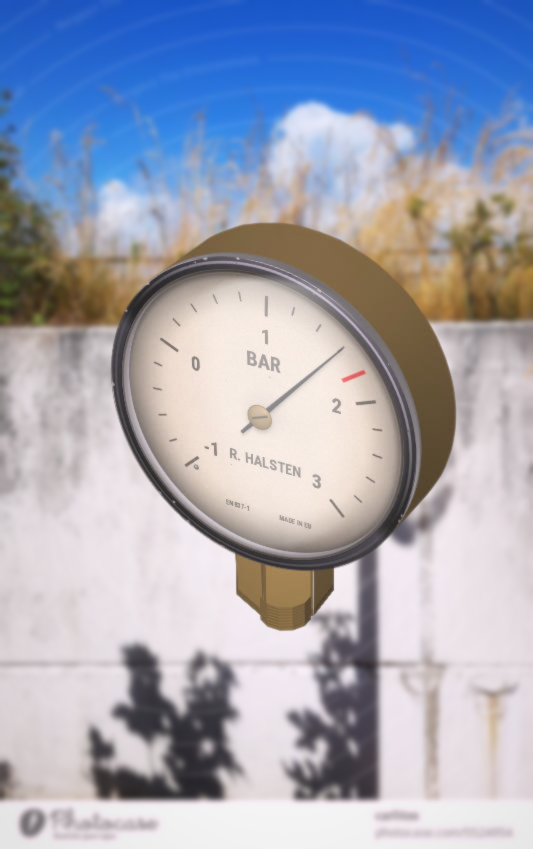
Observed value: 1.6 bar
